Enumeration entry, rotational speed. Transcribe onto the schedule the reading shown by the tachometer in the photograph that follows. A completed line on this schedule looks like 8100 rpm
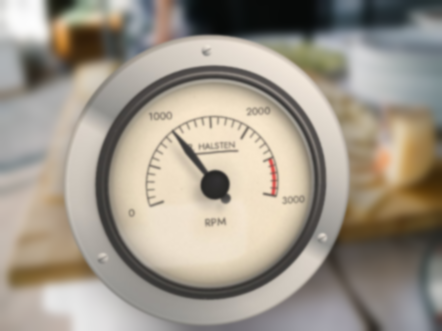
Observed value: 1000 rpm
